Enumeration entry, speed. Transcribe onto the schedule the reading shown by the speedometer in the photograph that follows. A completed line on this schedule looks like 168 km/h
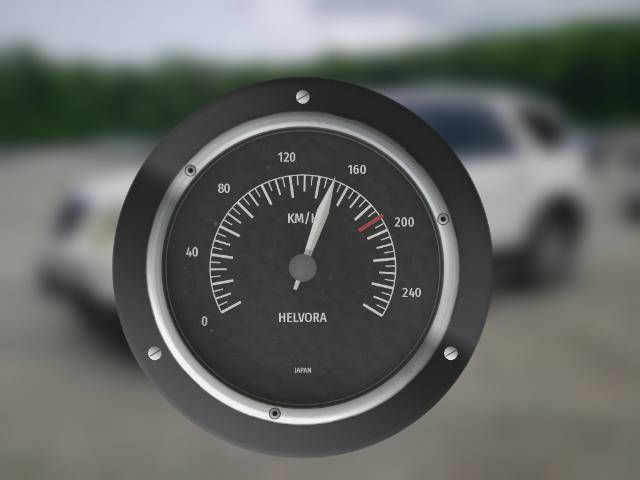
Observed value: 150 km/h
